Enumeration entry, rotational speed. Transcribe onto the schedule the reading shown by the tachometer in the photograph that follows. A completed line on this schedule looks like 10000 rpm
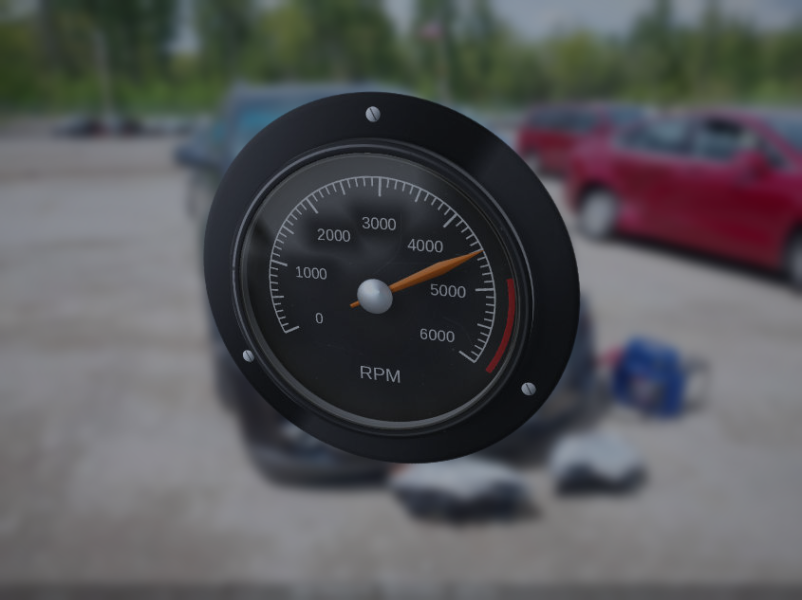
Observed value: 4500 rpm
